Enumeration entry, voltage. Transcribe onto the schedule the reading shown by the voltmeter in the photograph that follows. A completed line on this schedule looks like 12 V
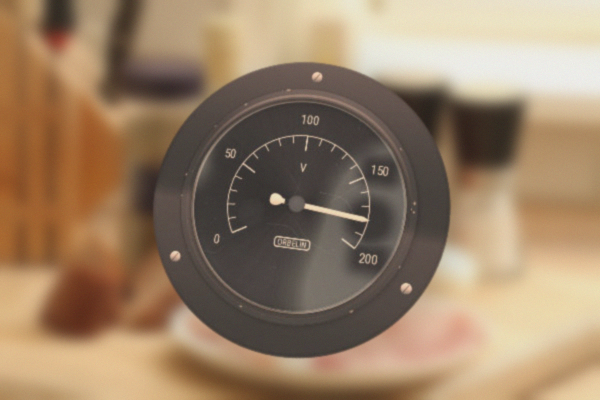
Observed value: 180 V
